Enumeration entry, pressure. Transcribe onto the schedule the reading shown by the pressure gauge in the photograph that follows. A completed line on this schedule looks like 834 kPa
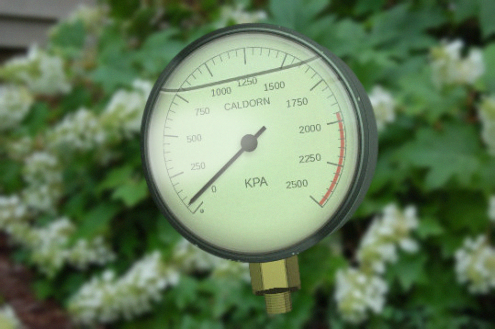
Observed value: 50 kPa
